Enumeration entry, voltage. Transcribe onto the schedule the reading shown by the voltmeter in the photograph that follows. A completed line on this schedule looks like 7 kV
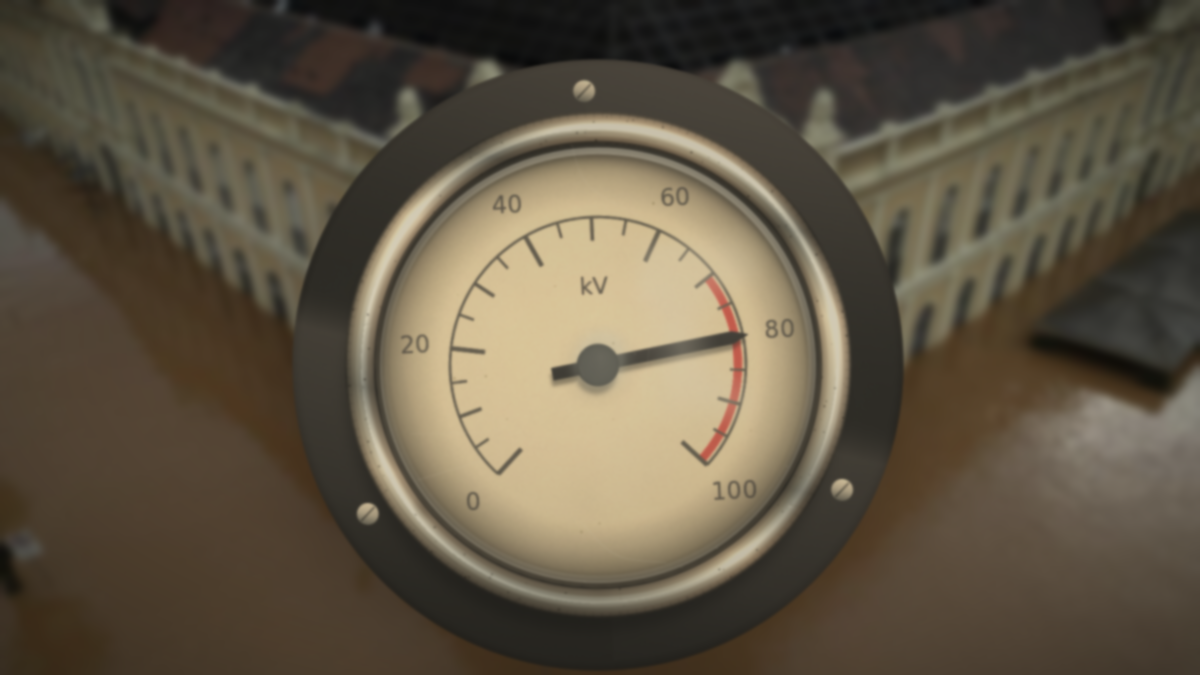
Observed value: 80 kV
